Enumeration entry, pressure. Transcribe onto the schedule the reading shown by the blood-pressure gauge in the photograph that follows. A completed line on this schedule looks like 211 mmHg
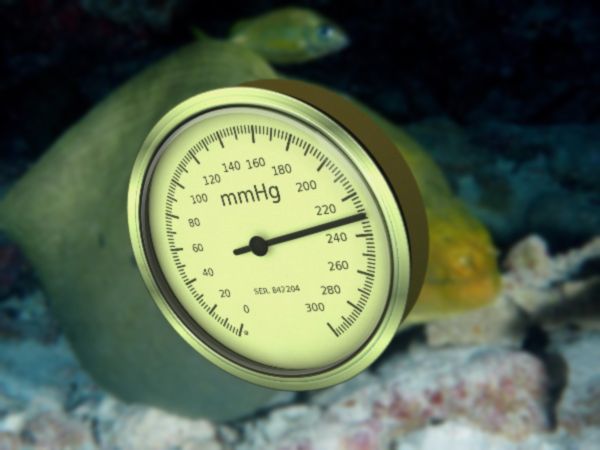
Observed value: 230 mmHg
